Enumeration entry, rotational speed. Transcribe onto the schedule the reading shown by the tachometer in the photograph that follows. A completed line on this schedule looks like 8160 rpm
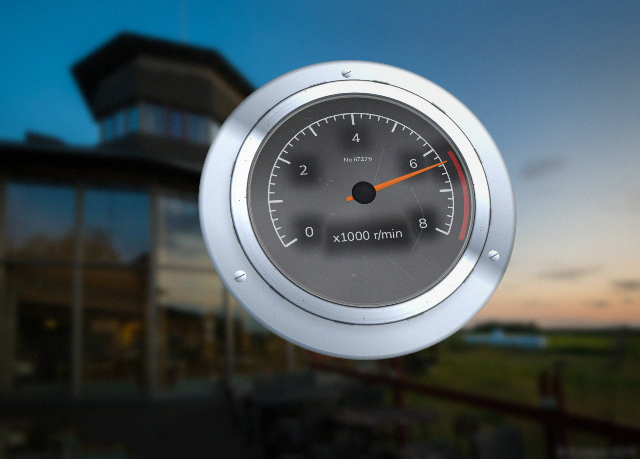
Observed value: 6400 rpm
